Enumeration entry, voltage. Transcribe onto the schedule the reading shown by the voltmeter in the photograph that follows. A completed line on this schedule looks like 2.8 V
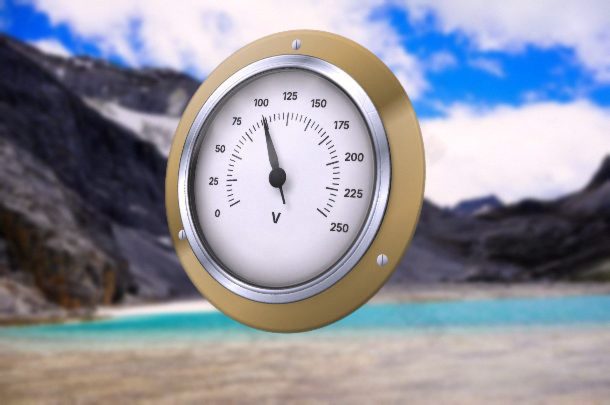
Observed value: 100 V
